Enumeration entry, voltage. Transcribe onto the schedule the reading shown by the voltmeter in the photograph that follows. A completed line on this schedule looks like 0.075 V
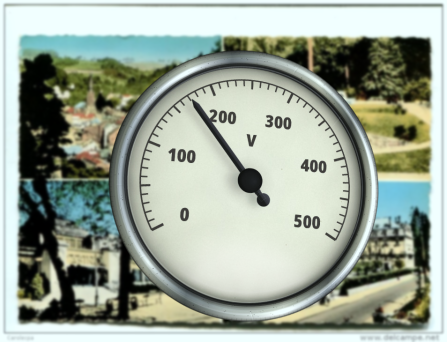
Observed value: 170 V
